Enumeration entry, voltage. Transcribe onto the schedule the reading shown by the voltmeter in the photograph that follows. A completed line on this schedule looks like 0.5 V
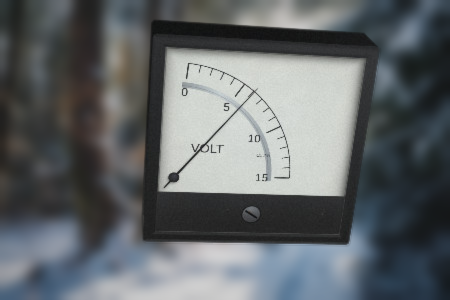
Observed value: 6 V
